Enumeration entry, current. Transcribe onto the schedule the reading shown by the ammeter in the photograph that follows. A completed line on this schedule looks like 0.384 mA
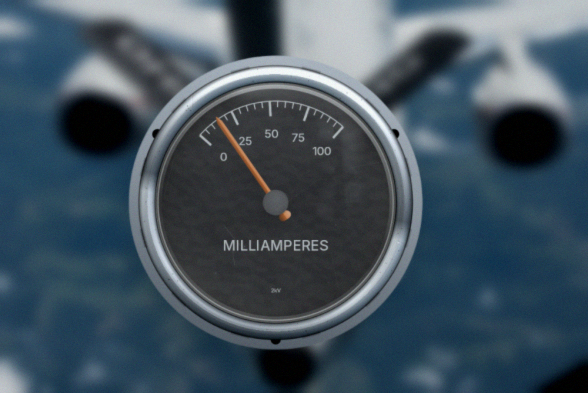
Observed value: 15 mA
